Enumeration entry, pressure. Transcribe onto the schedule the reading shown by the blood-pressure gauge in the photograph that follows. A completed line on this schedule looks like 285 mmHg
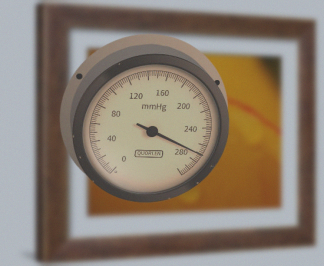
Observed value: 270 mmHg
